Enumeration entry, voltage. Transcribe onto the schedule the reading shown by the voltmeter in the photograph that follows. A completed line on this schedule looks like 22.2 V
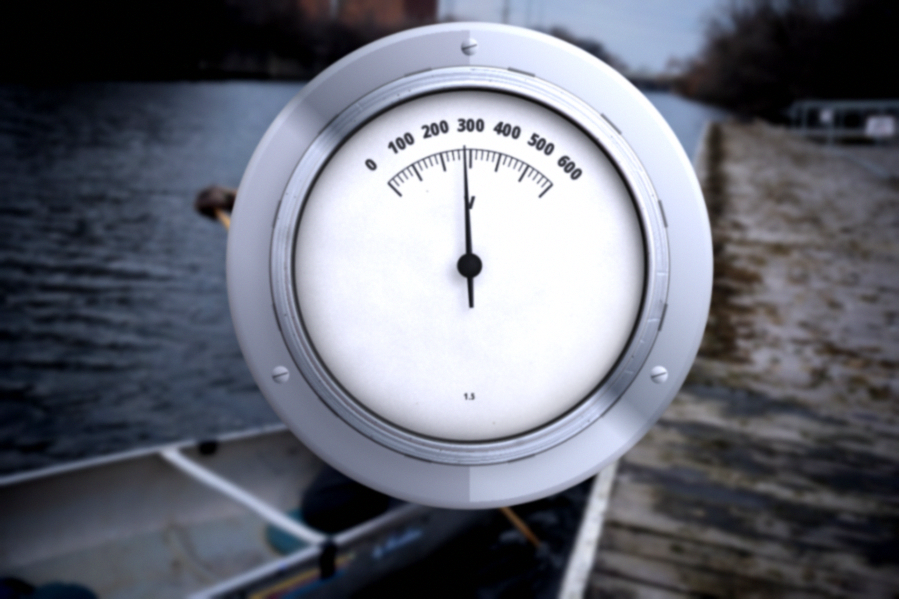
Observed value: 280 V
